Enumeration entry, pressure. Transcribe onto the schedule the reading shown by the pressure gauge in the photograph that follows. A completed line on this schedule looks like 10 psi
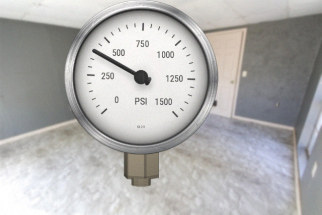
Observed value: 400 psi
